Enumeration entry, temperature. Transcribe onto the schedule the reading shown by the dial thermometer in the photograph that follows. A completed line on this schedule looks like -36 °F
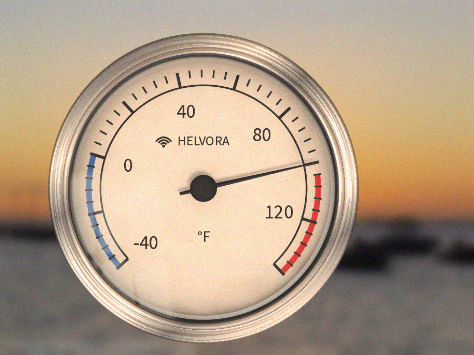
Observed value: 100 °F
